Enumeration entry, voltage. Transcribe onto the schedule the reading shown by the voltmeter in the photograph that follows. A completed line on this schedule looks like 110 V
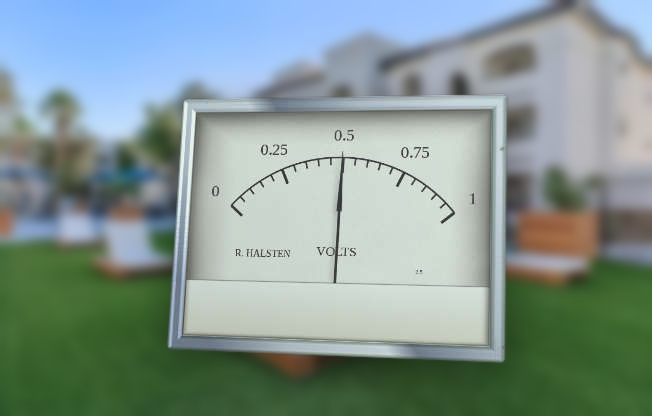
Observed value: 0.5 V
